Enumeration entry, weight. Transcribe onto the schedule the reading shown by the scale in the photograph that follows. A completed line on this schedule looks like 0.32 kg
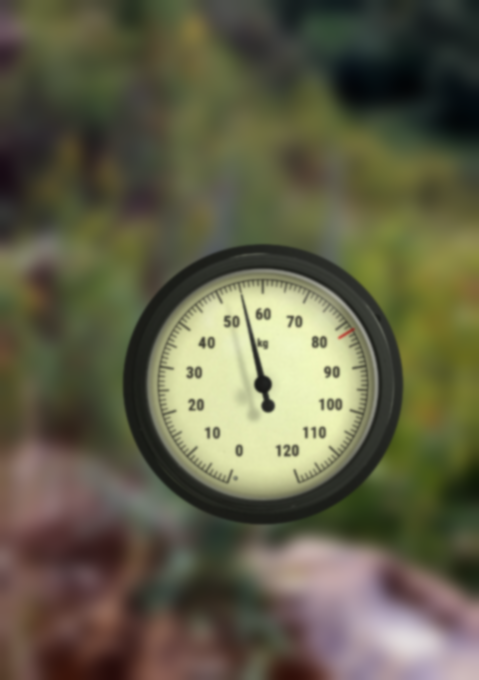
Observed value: 55 kg
